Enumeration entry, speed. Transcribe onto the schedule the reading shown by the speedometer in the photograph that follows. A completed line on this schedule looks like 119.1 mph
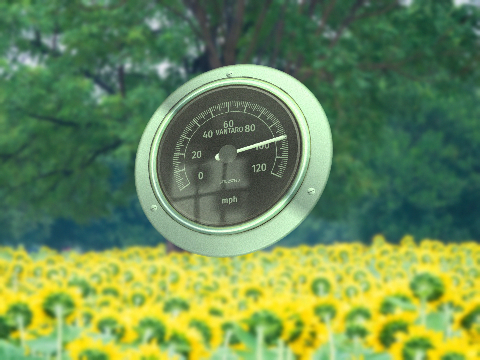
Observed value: 100 mph
